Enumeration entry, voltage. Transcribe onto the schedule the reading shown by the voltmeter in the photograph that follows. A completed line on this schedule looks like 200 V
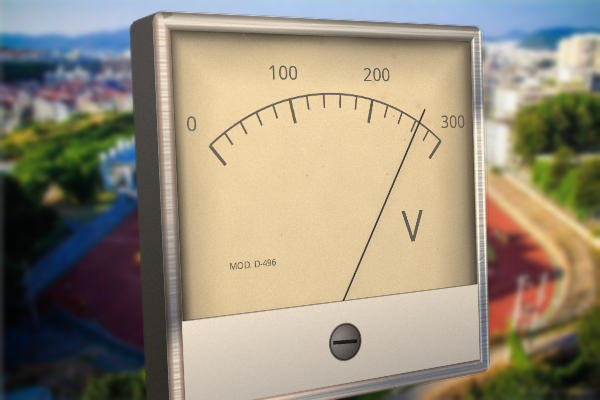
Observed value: 260 V
